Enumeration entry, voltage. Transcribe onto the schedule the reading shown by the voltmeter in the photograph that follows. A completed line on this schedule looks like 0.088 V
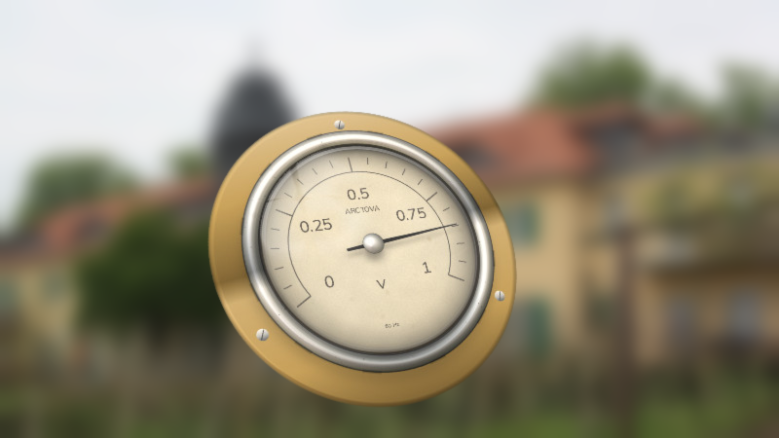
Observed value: 0.85 V
